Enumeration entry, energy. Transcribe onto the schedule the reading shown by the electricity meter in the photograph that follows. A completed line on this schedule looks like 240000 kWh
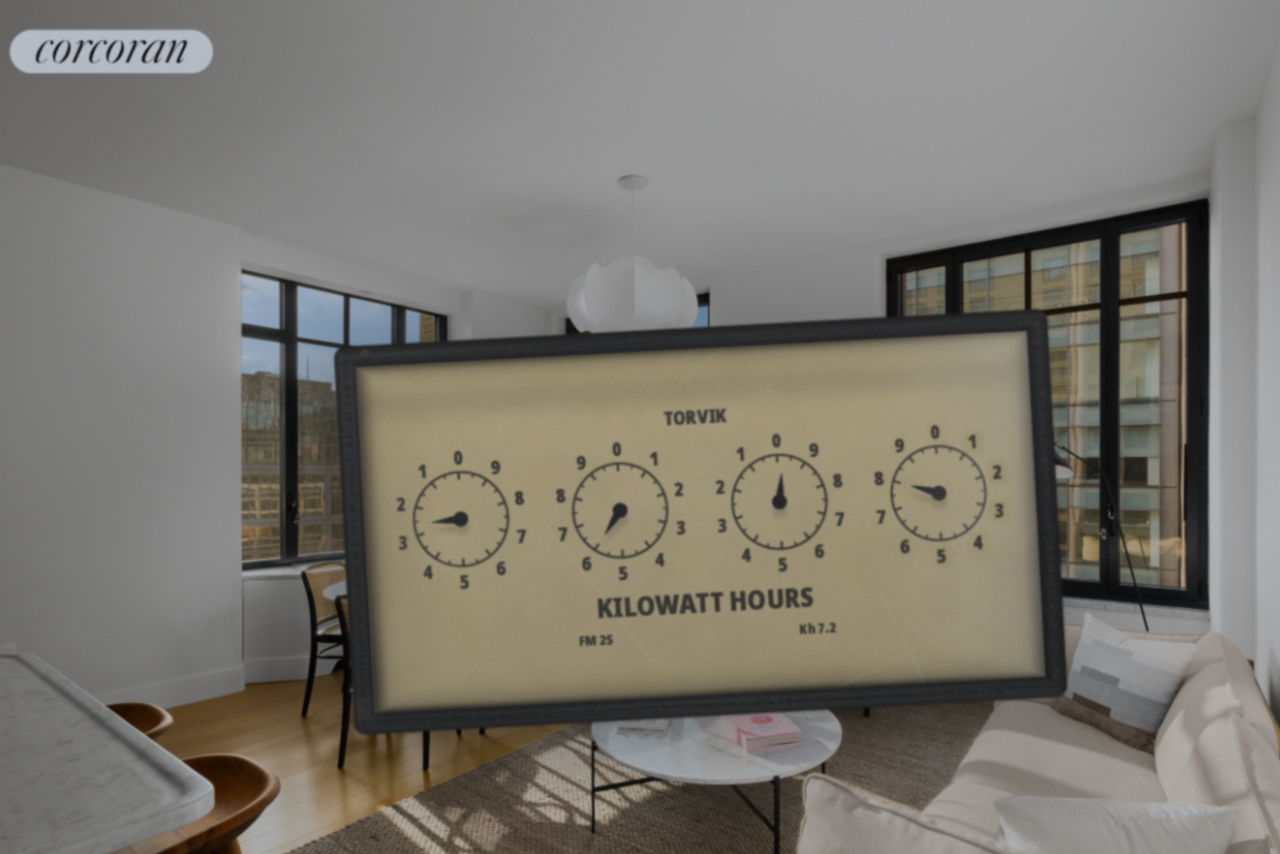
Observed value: 2598 kWh
